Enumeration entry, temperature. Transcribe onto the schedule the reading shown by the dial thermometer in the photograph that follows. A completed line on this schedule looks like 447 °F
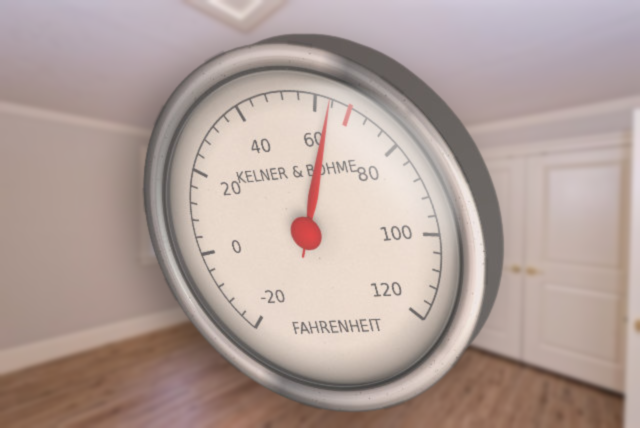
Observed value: 64 °F
